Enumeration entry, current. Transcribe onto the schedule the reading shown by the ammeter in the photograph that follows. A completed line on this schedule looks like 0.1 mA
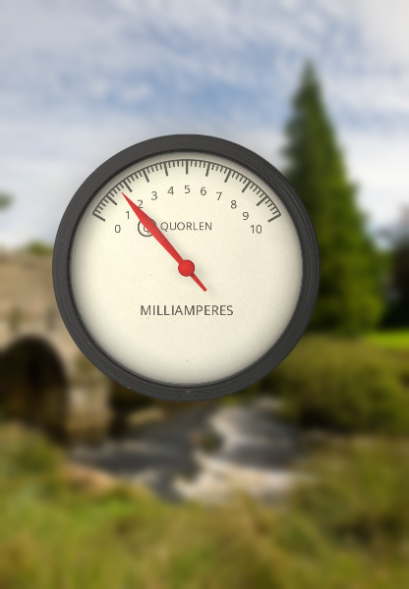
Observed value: 1.6 mA
